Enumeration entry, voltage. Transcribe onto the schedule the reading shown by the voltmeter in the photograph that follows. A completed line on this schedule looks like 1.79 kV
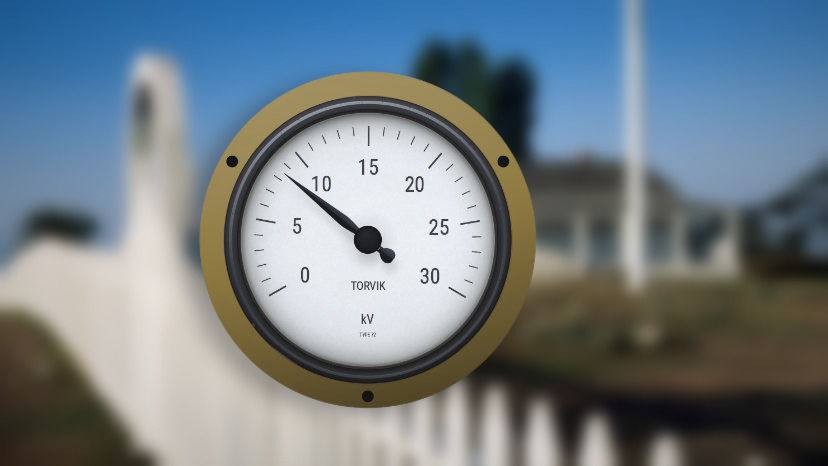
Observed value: 8.5 kV
